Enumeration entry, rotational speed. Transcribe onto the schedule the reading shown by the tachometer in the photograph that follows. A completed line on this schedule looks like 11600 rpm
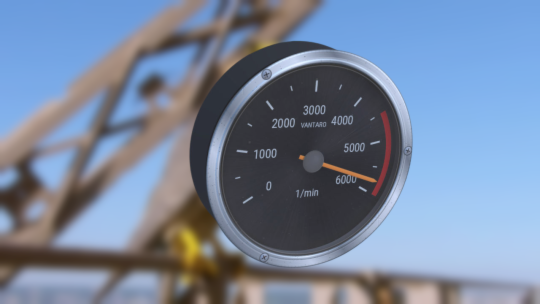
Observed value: 5750 rpm
